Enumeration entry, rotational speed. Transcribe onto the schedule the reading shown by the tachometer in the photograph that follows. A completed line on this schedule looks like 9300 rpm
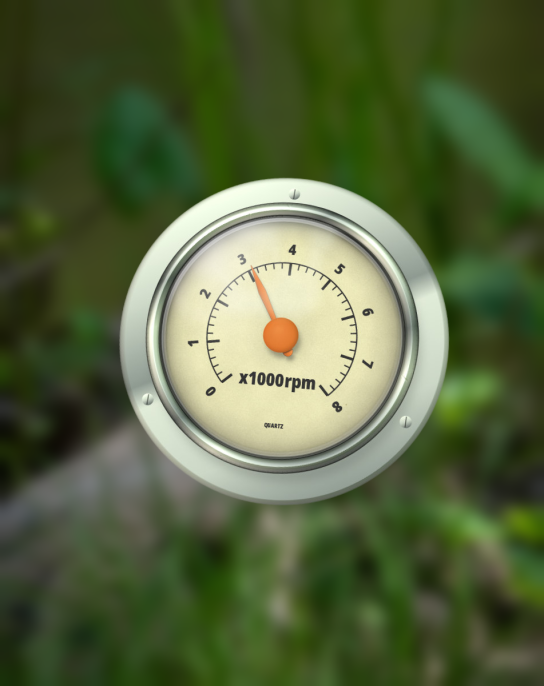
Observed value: 3100 rpm
